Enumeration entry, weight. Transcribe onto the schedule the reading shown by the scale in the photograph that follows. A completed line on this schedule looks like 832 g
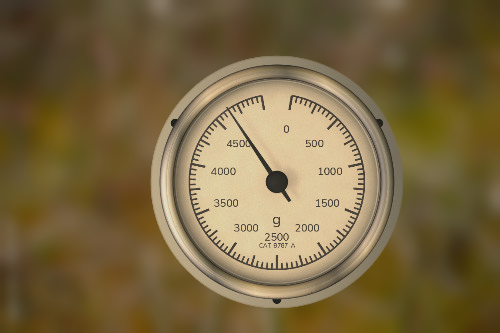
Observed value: 4650 g
